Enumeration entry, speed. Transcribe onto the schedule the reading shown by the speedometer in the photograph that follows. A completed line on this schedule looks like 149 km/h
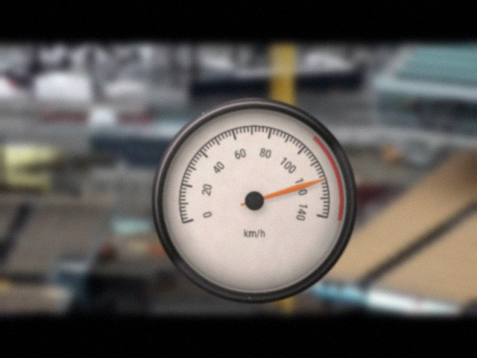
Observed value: 120 km/h
